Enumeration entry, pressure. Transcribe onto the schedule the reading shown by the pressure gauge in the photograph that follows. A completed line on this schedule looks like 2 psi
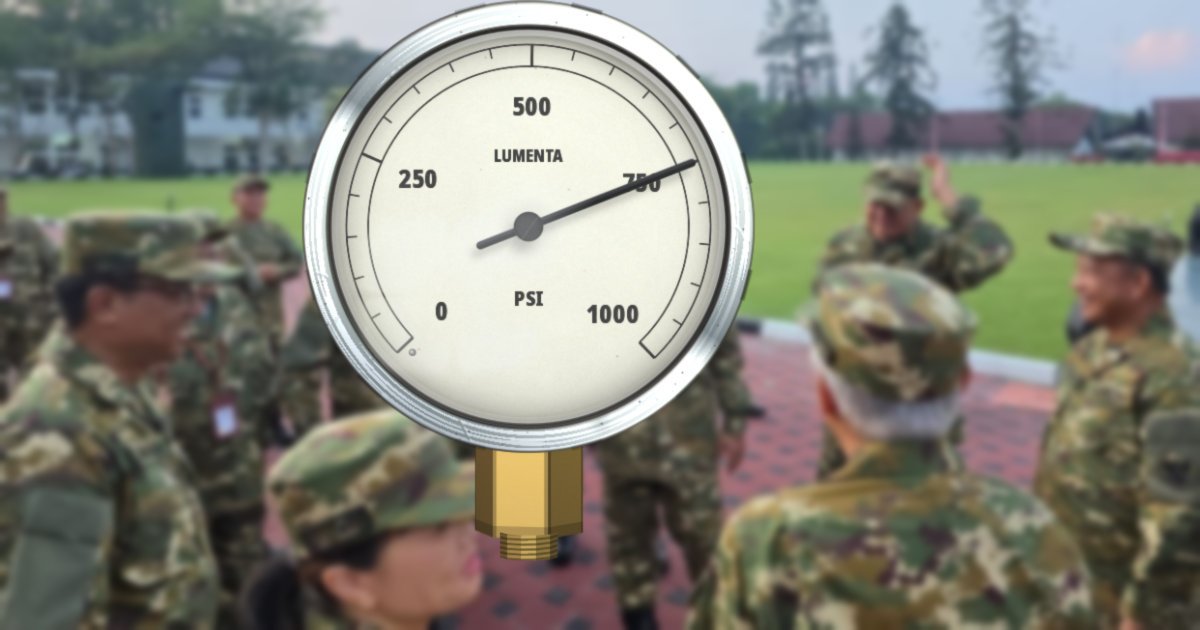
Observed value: 750 psi
